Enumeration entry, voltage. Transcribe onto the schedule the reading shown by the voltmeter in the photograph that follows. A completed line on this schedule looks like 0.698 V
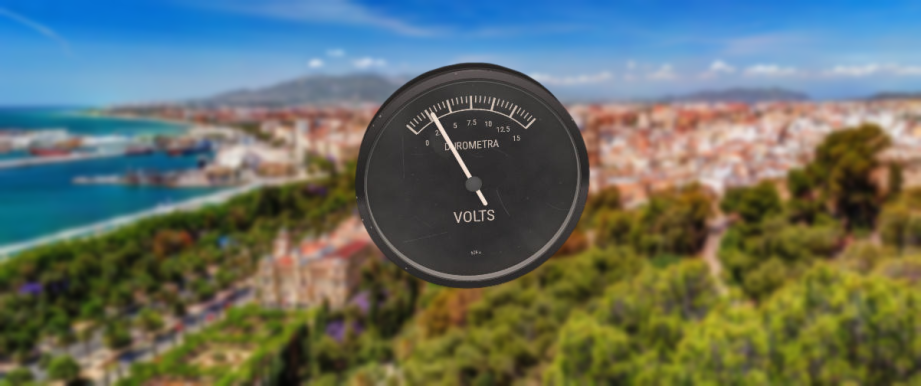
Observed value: 3 V
